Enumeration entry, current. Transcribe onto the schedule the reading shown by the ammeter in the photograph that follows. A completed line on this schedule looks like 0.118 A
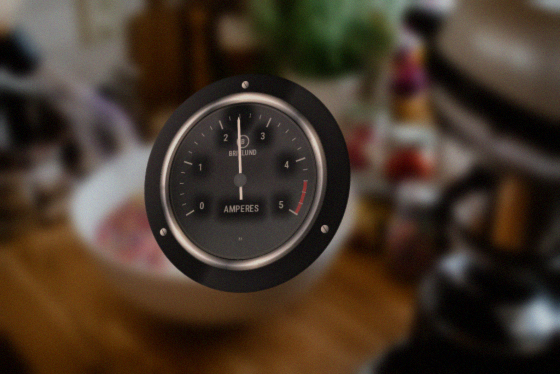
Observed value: 2.4 A
